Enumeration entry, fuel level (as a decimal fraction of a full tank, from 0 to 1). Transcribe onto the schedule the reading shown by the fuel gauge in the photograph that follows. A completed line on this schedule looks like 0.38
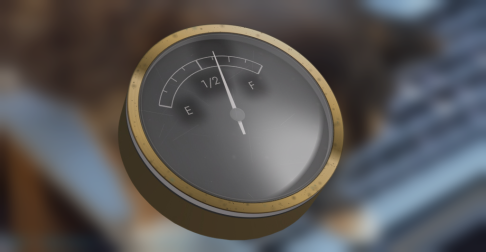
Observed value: 0.625
